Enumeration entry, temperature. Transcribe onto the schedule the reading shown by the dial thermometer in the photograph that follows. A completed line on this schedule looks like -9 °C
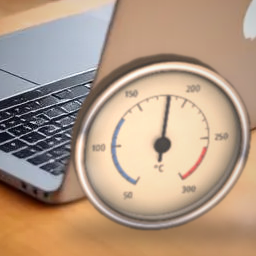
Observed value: 180 °C
